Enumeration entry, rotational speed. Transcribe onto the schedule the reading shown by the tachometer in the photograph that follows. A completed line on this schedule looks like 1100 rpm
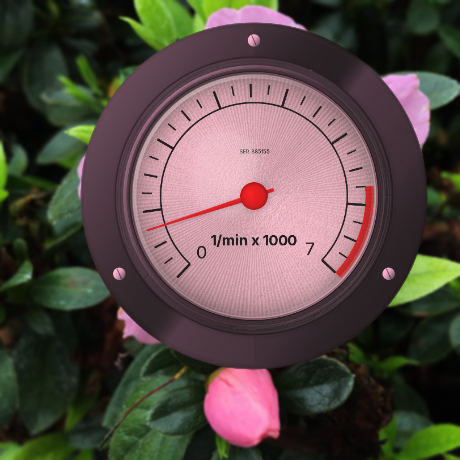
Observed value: 750 rpm
